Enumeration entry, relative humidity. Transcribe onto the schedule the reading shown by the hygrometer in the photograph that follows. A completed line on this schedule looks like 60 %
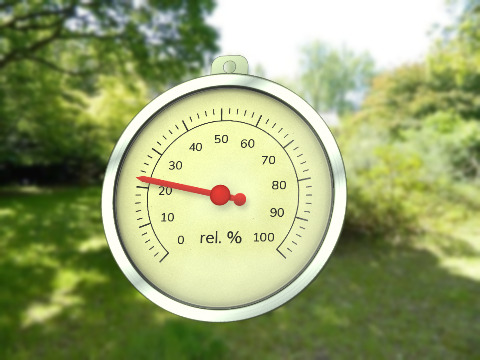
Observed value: 22 %
